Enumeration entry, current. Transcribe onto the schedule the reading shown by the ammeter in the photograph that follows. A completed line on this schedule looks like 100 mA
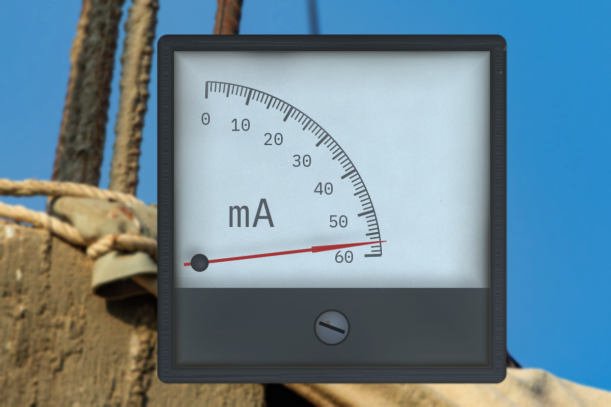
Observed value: 57 mA
